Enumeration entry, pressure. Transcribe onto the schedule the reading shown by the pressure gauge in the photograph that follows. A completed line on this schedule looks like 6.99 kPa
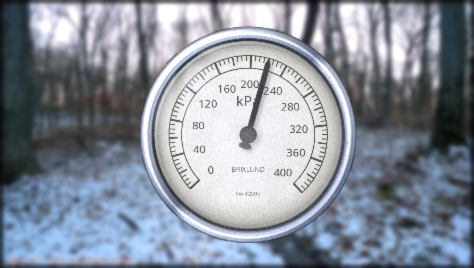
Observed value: 220 kPa
